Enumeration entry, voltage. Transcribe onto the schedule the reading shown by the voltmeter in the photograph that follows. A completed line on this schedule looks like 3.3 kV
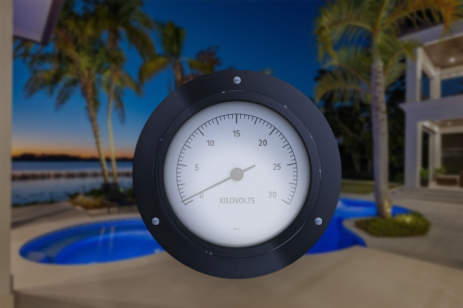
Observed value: 0.5 kV
